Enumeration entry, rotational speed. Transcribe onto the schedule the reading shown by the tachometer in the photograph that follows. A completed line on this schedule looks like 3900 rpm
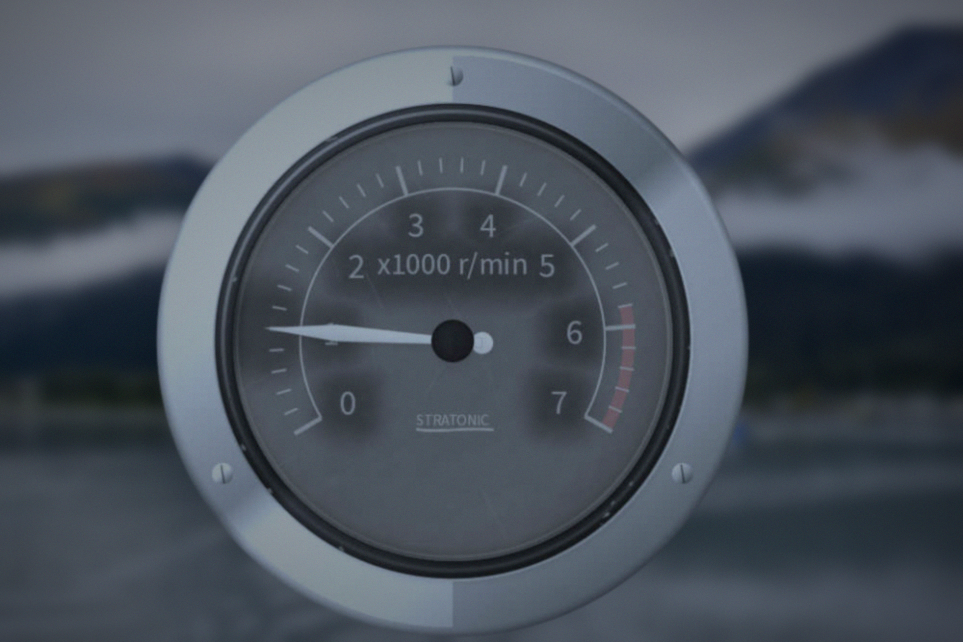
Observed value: 1000 rpm
